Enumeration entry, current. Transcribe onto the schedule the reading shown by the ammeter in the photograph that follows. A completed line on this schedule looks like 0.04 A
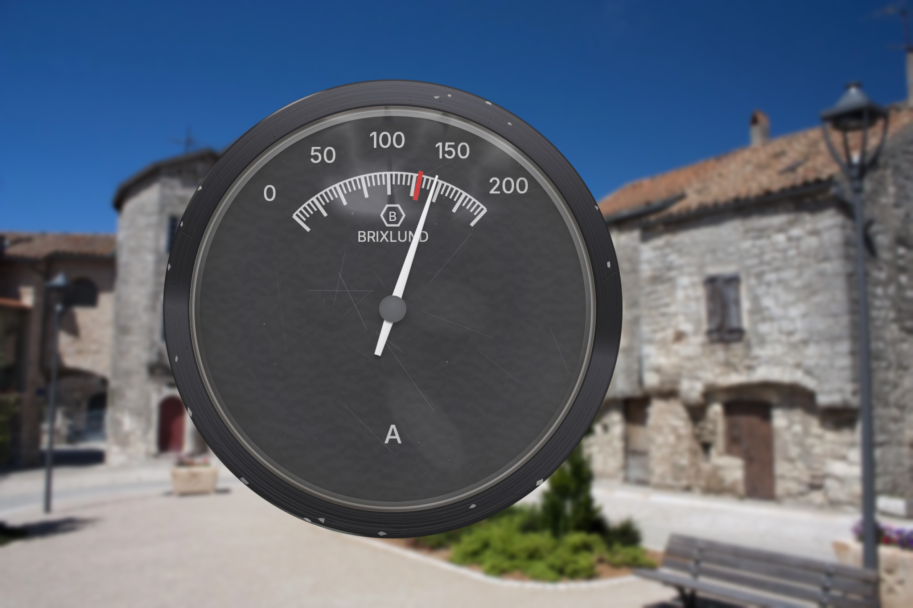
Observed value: 145 A
